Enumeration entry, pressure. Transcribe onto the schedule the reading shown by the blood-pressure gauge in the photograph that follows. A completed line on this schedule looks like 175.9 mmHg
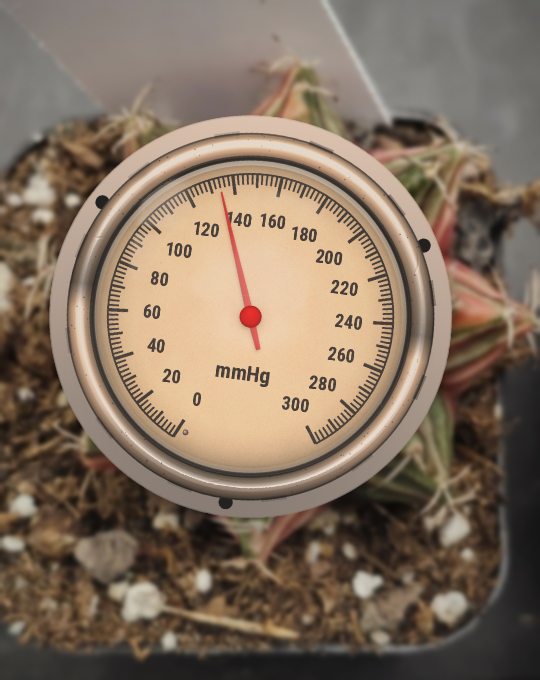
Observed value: 134 mmHg
